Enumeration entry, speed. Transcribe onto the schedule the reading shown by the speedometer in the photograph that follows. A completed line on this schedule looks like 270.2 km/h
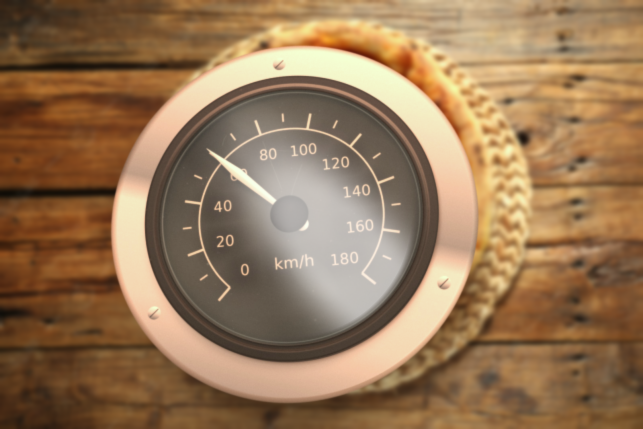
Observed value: 60 km/h
